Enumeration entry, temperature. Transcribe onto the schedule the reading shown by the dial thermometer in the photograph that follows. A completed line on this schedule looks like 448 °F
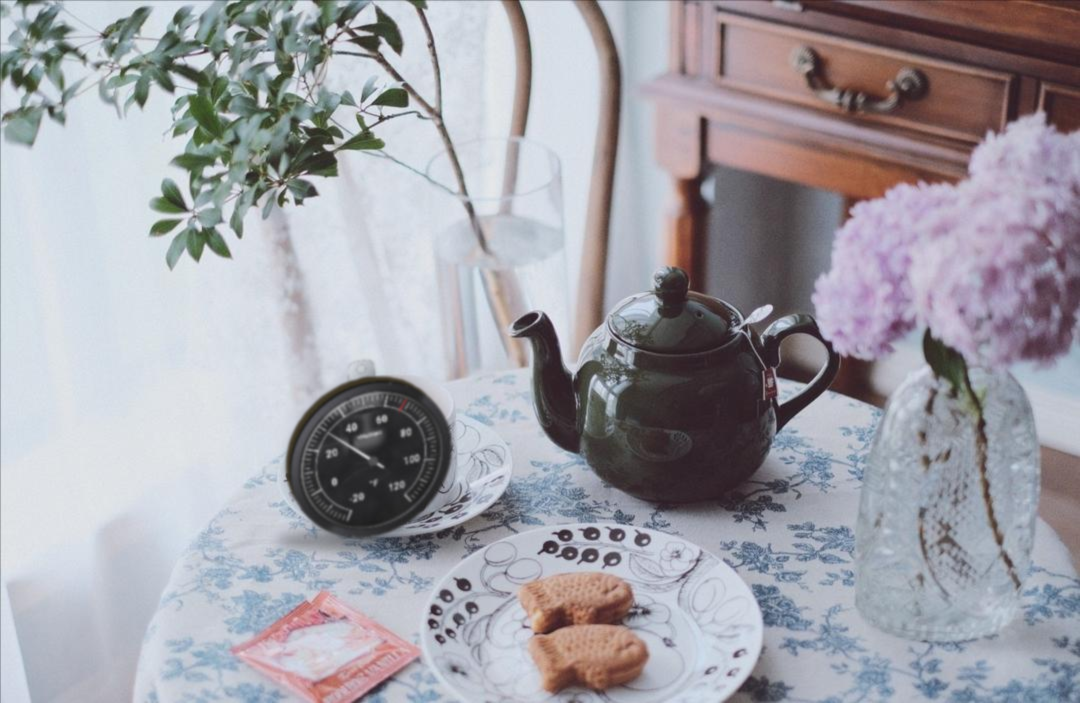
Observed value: 30 °F
